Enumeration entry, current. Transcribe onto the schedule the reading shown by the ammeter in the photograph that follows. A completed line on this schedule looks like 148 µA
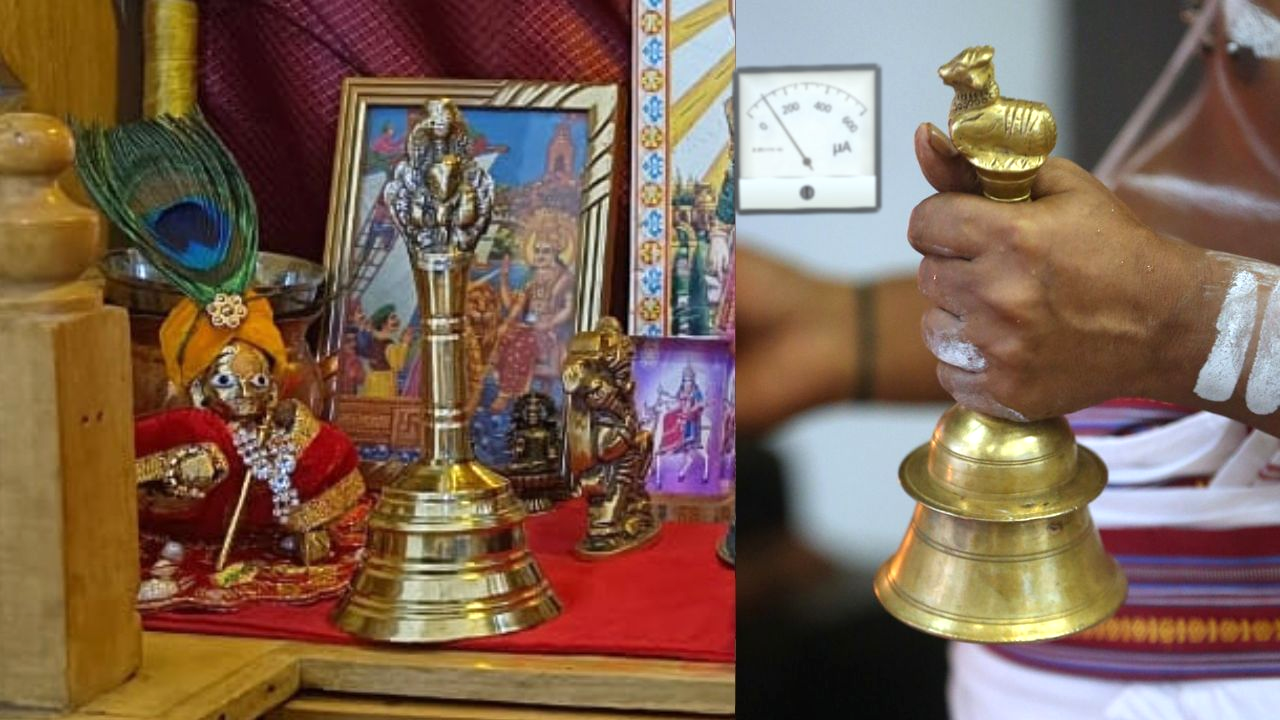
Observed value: 100 µA
